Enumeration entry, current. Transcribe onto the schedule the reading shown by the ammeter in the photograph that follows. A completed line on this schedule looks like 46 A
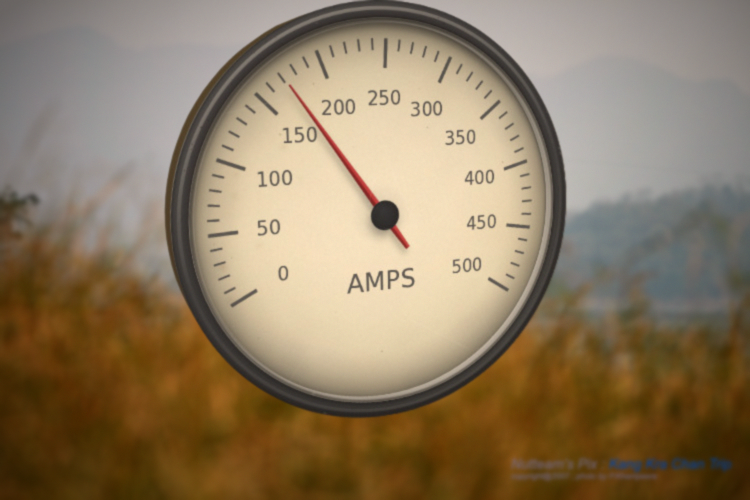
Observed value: 170 A
